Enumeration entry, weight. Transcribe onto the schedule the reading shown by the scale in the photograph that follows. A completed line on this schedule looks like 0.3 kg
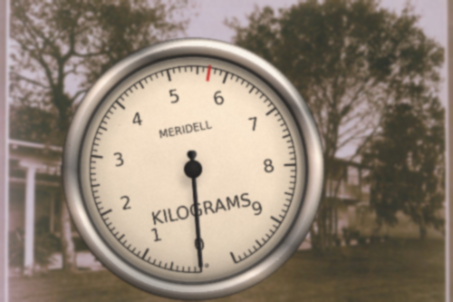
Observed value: 0 kg
